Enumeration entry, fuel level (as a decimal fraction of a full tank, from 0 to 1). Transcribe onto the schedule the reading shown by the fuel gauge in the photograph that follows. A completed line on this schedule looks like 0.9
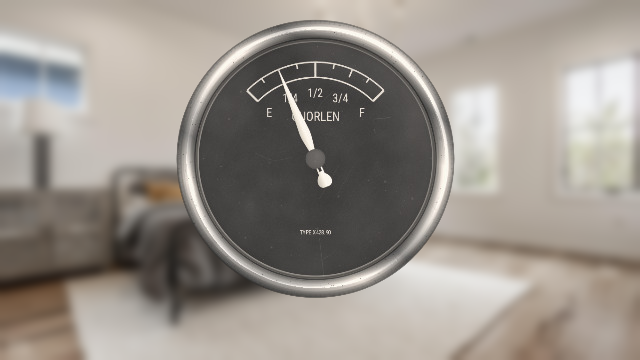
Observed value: 0.25
